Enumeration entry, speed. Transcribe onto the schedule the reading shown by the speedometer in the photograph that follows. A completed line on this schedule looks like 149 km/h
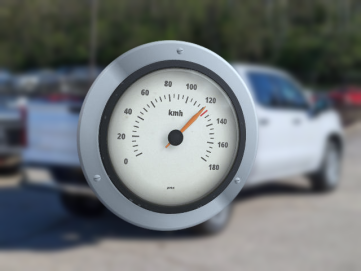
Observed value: 120 km/h
